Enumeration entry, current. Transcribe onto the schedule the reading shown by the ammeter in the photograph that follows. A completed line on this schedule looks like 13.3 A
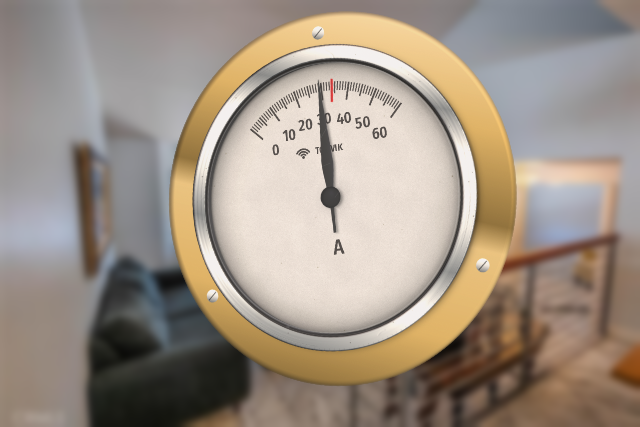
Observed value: 30 A
